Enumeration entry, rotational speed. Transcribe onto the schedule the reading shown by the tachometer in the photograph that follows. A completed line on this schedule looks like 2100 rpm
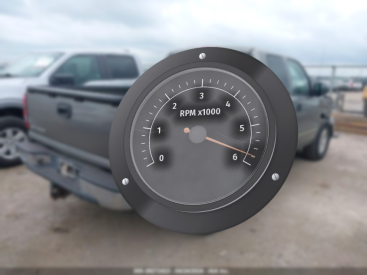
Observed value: 5800 rpm
